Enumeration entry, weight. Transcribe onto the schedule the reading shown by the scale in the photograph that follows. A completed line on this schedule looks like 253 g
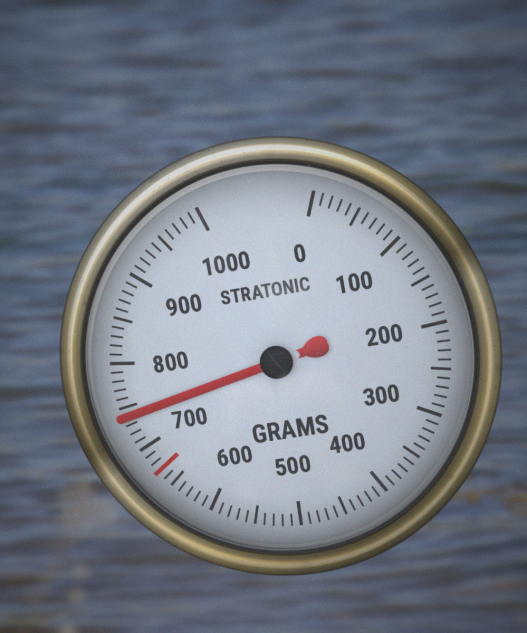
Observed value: 740 g
